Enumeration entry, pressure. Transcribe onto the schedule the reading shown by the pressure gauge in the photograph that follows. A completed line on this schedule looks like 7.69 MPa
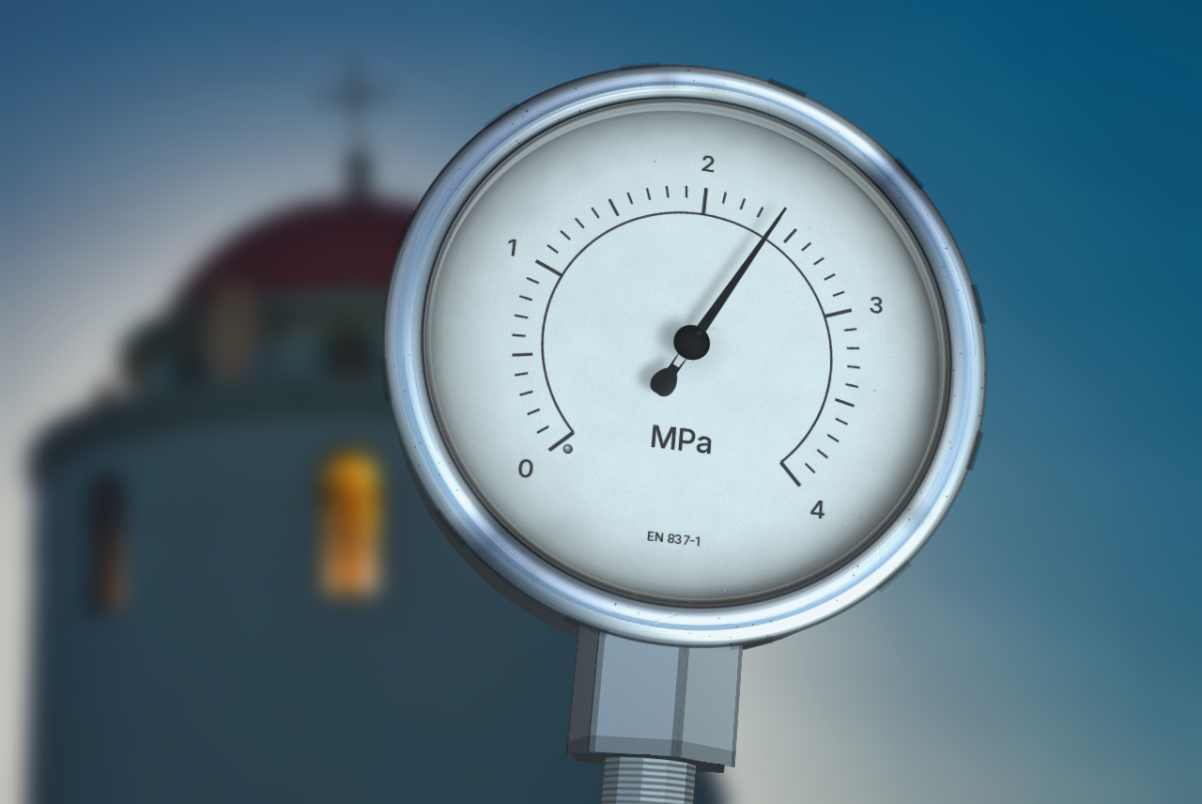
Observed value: 2.4 MPa
